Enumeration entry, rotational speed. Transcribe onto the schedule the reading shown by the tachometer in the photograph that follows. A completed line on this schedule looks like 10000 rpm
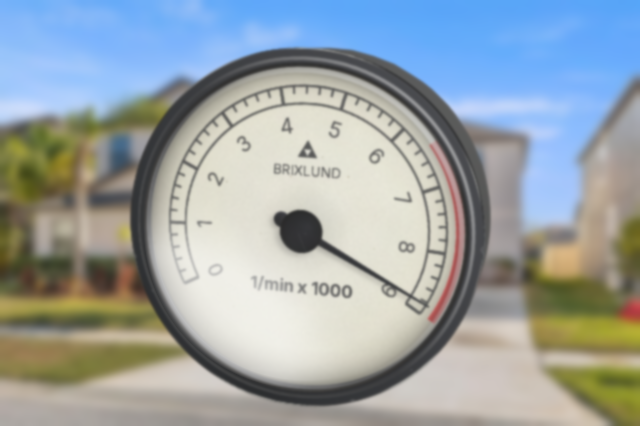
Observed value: 8800 rpm
